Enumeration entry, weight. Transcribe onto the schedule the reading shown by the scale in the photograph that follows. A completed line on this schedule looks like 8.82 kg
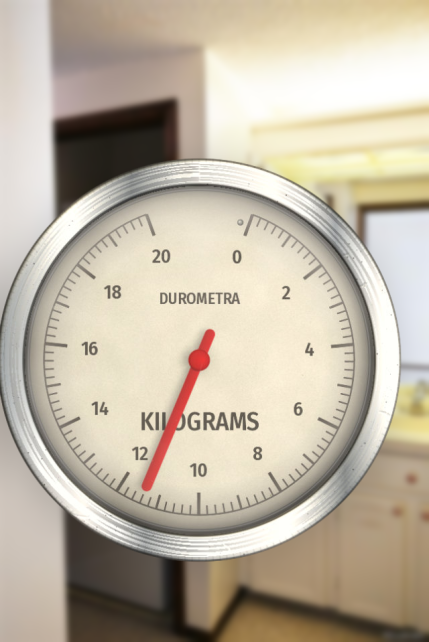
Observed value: 11.4 kg
